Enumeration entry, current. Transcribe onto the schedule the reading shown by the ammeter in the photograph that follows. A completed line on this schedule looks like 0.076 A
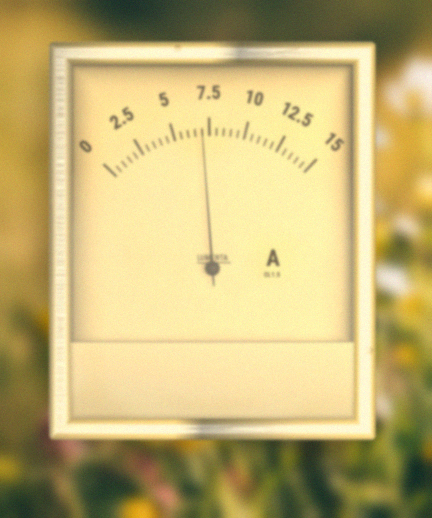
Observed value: 7 A
